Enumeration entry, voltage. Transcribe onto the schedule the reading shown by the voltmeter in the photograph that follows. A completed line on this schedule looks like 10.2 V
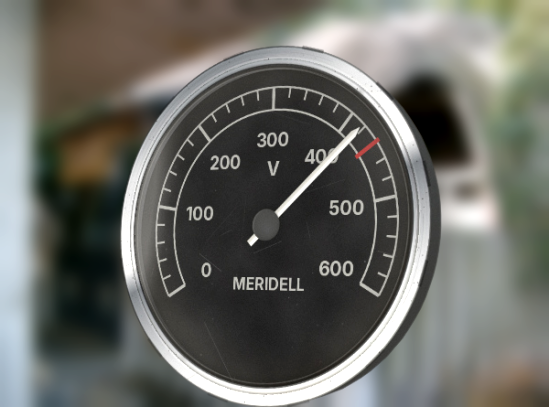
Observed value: 420 V
